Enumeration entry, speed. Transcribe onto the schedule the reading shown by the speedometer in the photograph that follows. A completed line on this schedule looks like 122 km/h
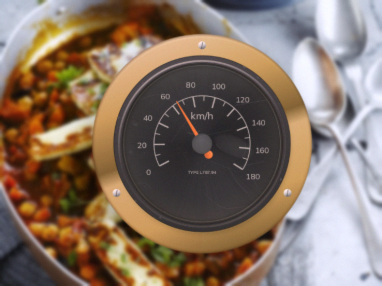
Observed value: 65 km/h
